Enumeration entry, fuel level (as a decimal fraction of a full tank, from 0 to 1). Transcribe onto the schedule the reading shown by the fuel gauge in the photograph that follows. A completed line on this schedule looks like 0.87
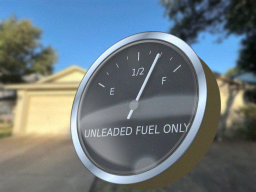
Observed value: 0.75
